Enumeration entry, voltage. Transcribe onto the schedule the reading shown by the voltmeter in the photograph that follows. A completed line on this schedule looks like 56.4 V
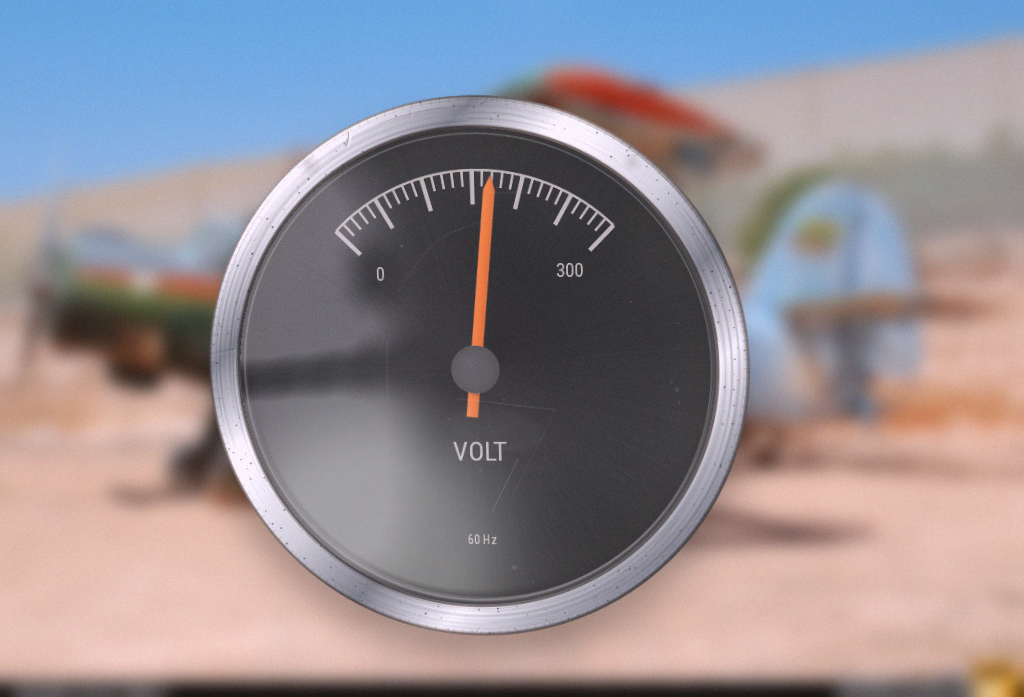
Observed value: 170 V
